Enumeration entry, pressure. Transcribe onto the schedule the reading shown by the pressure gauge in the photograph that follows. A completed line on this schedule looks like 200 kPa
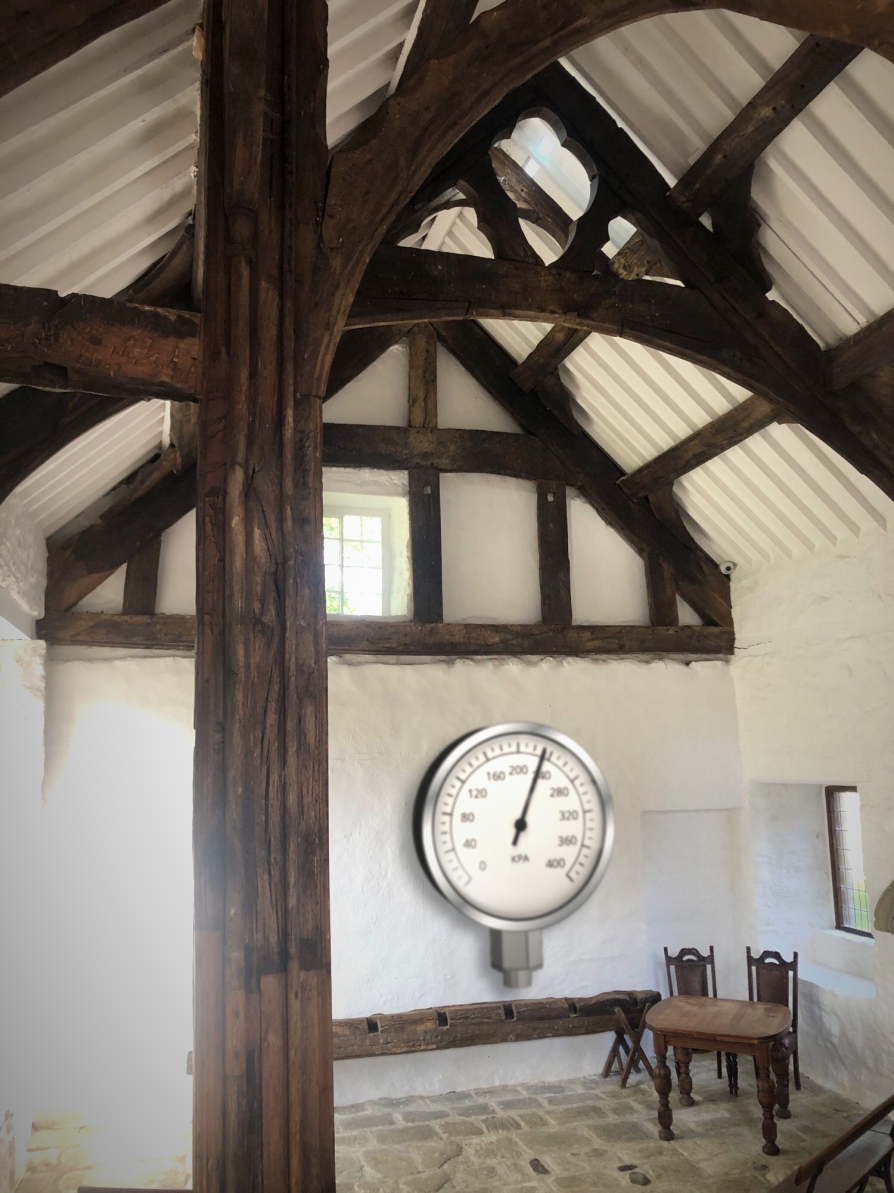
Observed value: 230 kPa
